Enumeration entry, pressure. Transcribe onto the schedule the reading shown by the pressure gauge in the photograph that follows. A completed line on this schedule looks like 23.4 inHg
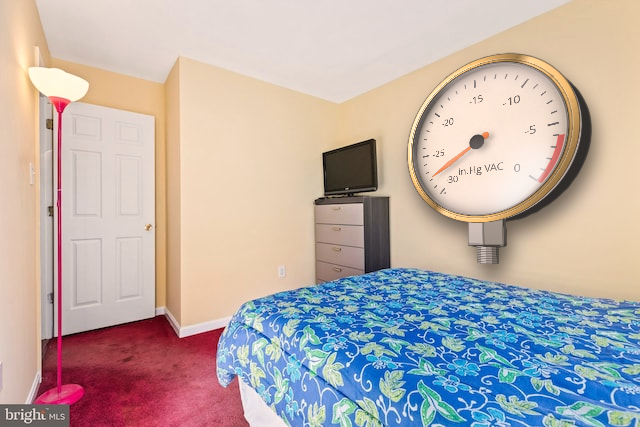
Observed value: -28 inHg
